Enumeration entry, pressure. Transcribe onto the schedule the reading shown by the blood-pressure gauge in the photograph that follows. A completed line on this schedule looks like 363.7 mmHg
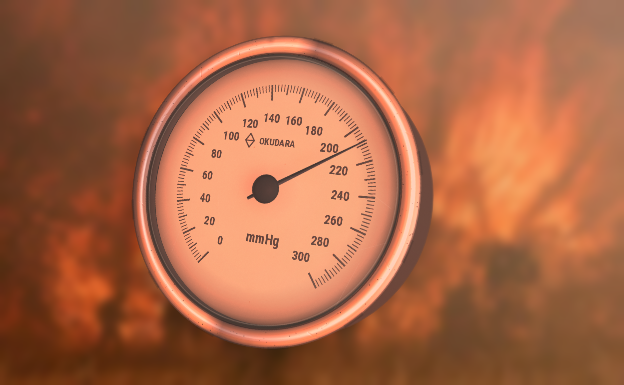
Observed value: 210 mmHg
